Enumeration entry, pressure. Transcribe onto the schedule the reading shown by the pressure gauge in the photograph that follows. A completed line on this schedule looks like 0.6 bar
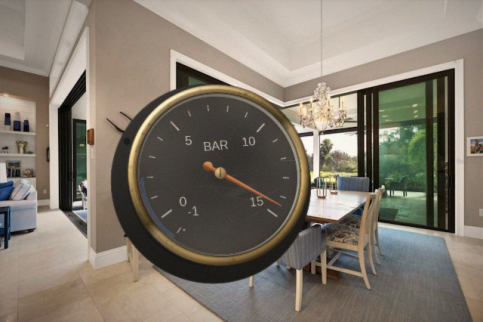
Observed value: 14.5 bar
